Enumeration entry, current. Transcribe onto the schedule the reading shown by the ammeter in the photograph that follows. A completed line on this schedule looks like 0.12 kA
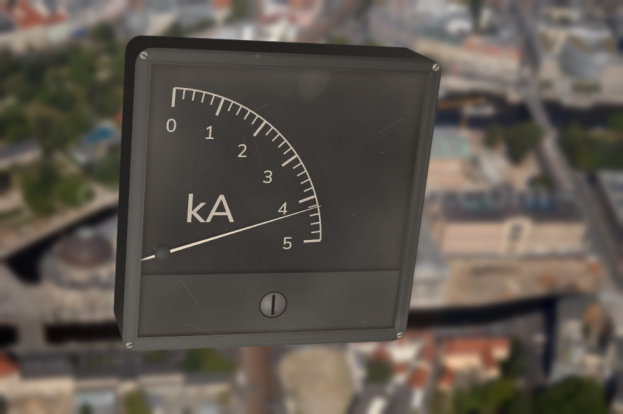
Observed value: 4.2 kA
